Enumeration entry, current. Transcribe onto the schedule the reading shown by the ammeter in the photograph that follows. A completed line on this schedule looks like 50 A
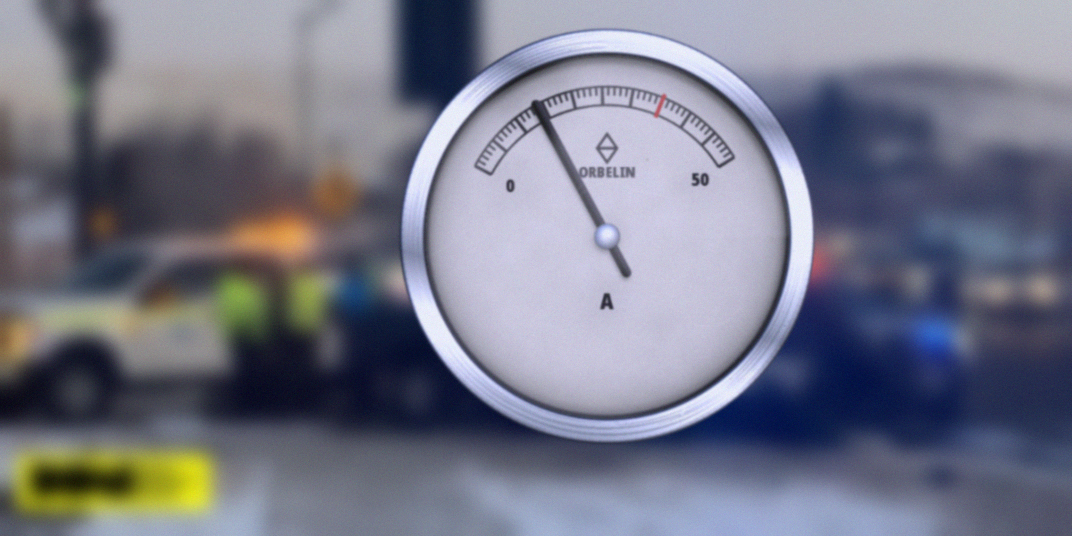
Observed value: 14 A
